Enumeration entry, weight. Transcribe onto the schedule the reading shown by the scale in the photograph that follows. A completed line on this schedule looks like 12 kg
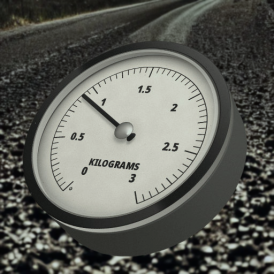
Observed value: 0.9 kg
